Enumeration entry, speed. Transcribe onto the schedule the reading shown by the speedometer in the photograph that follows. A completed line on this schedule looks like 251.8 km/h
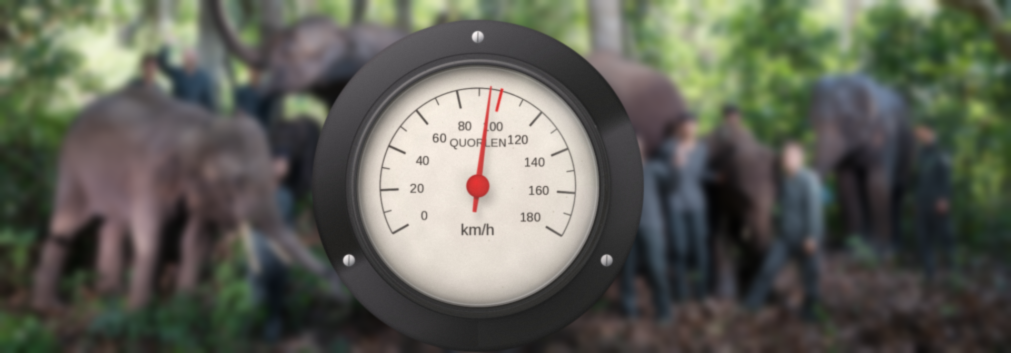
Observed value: 95 km/h
